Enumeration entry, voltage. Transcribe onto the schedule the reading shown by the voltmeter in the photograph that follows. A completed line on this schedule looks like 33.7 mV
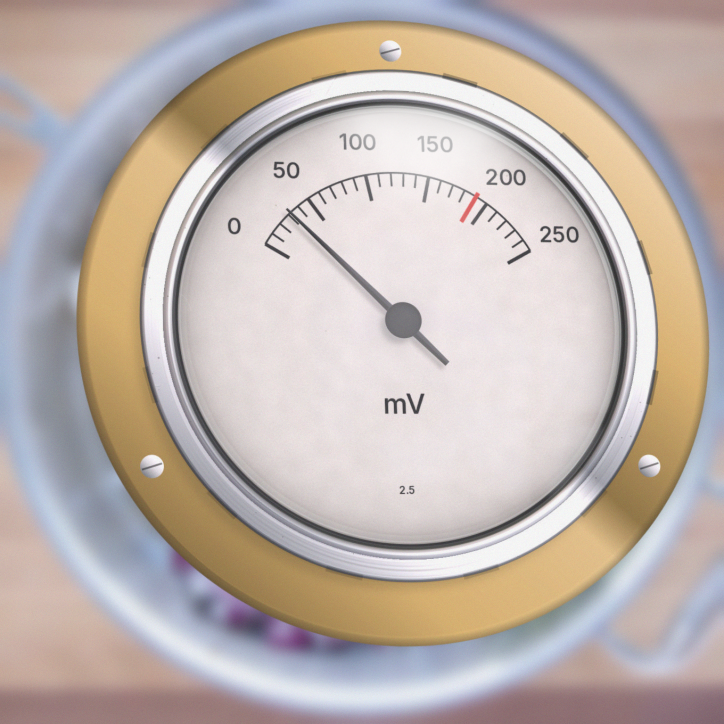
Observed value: 30 mV
